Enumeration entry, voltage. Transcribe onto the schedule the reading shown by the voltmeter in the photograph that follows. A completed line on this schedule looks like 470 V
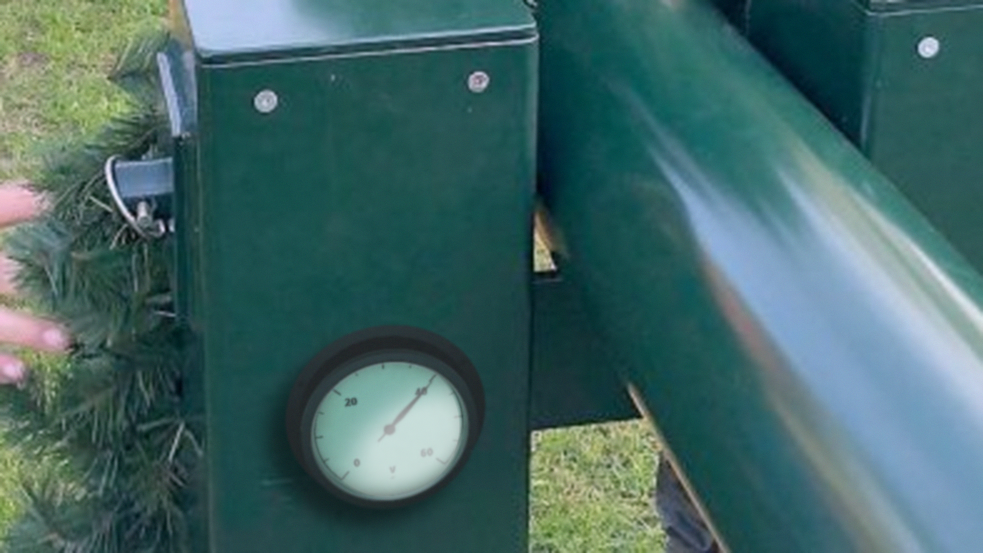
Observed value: 40 V
